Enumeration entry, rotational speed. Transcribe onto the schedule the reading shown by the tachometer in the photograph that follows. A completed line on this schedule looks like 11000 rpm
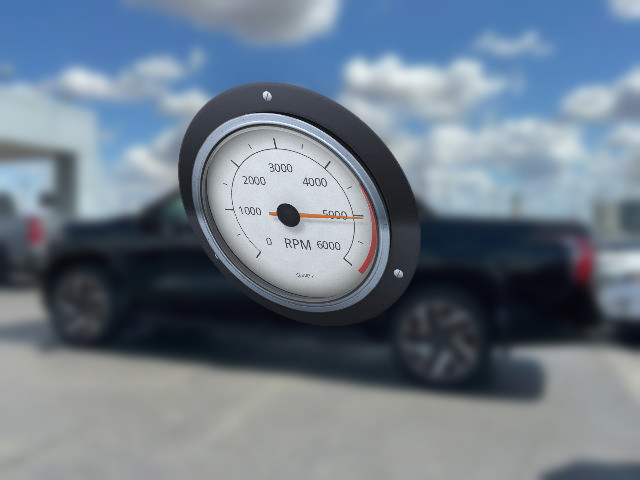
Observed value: 5000 rpm
